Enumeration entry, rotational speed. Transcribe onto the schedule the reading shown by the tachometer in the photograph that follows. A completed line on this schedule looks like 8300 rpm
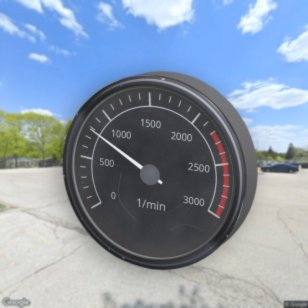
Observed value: 800 rpm
